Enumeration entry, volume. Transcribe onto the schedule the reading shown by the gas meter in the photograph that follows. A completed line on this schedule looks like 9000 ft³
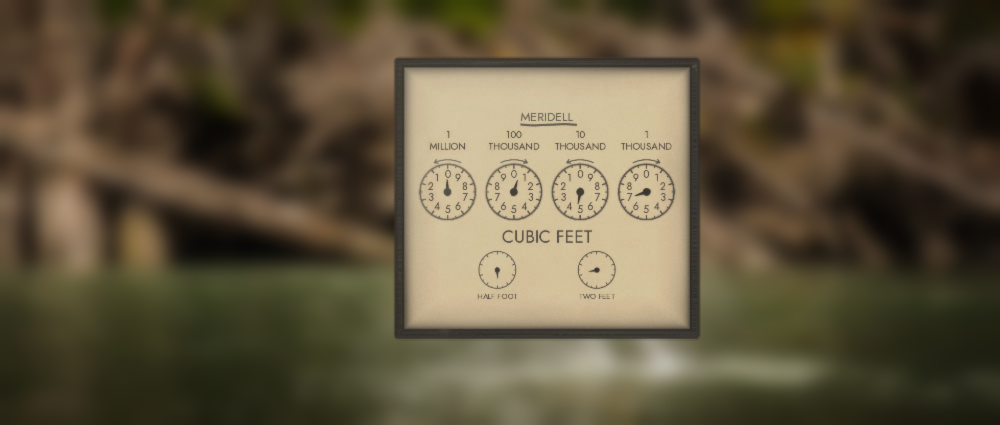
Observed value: 4700 ft³
